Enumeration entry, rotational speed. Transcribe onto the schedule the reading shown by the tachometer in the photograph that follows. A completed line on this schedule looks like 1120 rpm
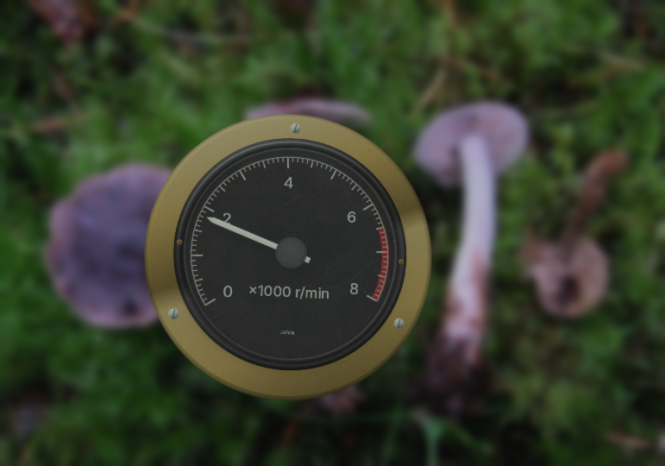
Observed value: 1800 rpm
